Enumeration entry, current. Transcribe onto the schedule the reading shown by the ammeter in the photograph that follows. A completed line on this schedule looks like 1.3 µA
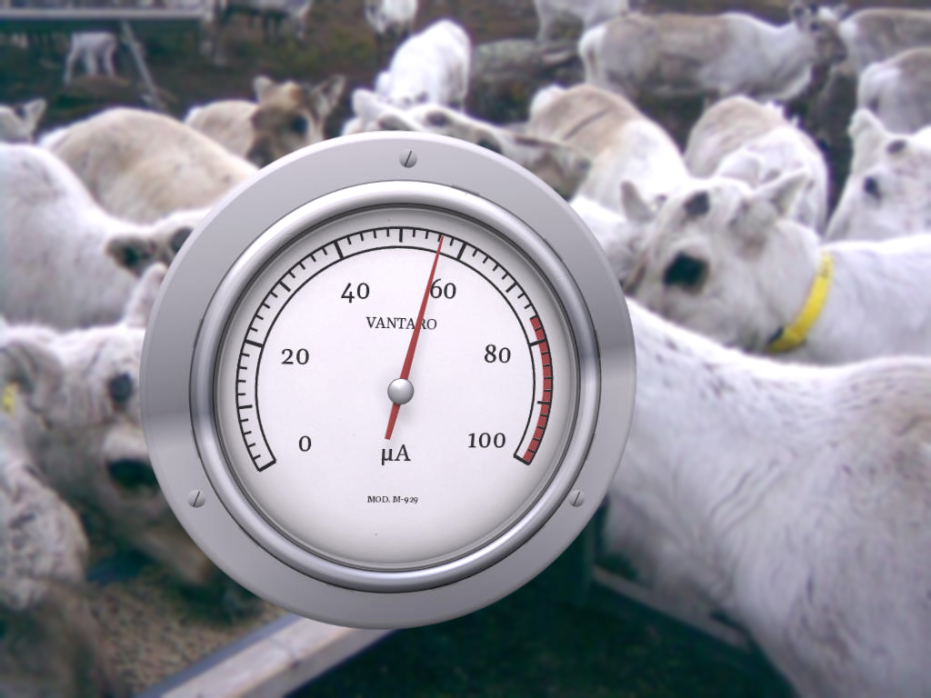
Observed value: 56 µA
